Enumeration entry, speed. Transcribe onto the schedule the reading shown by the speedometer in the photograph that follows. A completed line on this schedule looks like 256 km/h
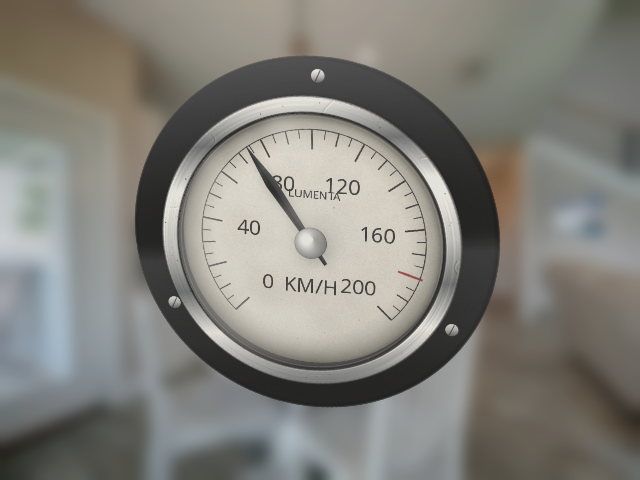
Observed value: 75 km/h
